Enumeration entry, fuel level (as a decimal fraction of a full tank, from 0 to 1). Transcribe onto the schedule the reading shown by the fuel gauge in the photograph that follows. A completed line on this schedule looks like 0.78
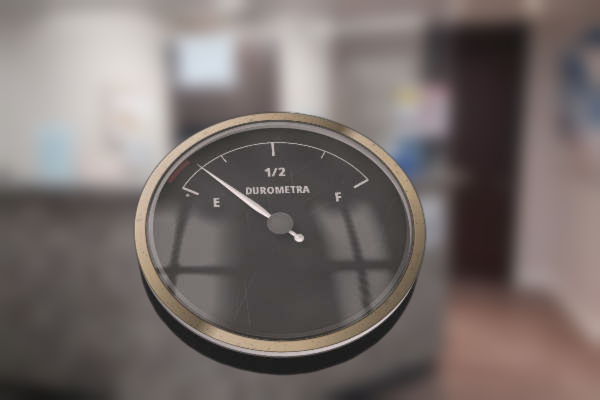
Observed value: 0.125
